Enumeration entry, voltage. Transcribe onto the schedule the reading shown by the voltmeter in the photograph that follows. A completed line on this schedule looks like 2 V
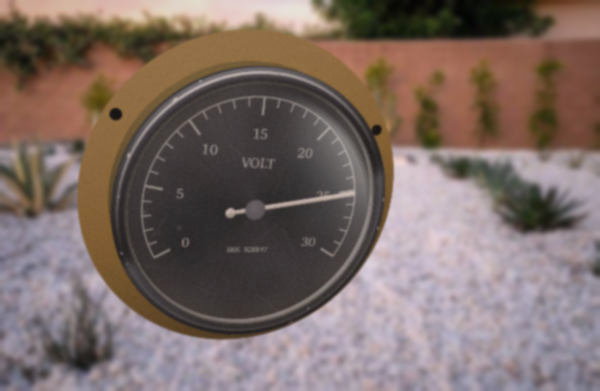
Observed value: 25 V
